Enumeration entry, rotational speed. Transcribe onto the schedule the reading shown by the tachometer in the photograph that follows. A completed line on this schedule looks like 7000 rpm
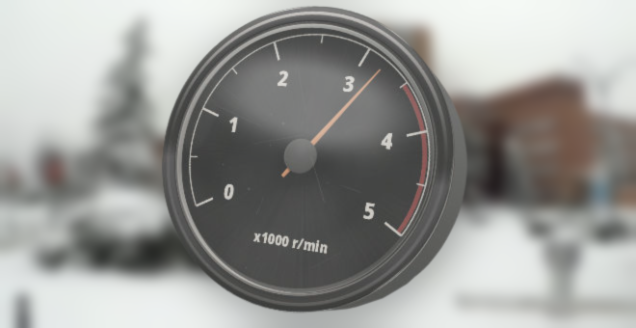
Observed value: 3250 rpm
